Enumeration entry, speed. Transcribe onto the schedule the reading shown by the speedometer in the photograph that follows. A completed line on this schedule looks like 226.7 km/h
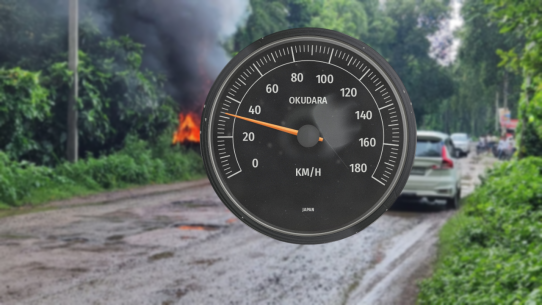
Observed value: 32 km/h
